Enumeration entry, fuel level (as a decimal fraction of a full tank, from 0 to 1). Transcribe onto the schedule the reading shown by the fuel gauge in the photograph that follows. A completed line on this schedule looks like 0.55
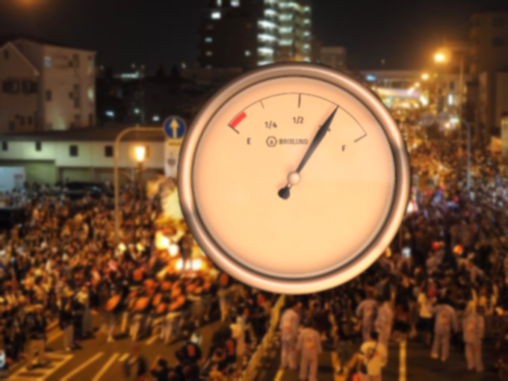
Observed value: 0.75
